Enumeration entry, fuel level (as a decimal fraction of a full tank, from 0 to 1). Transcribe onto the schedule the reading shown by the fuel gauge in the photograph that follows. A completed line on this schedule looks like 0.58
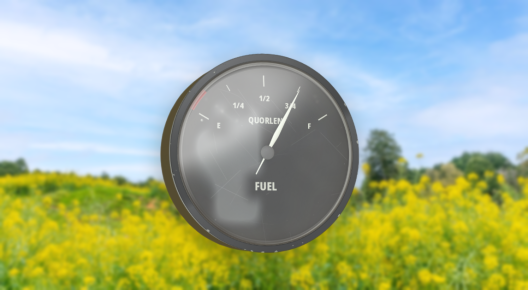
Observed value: 0.75
